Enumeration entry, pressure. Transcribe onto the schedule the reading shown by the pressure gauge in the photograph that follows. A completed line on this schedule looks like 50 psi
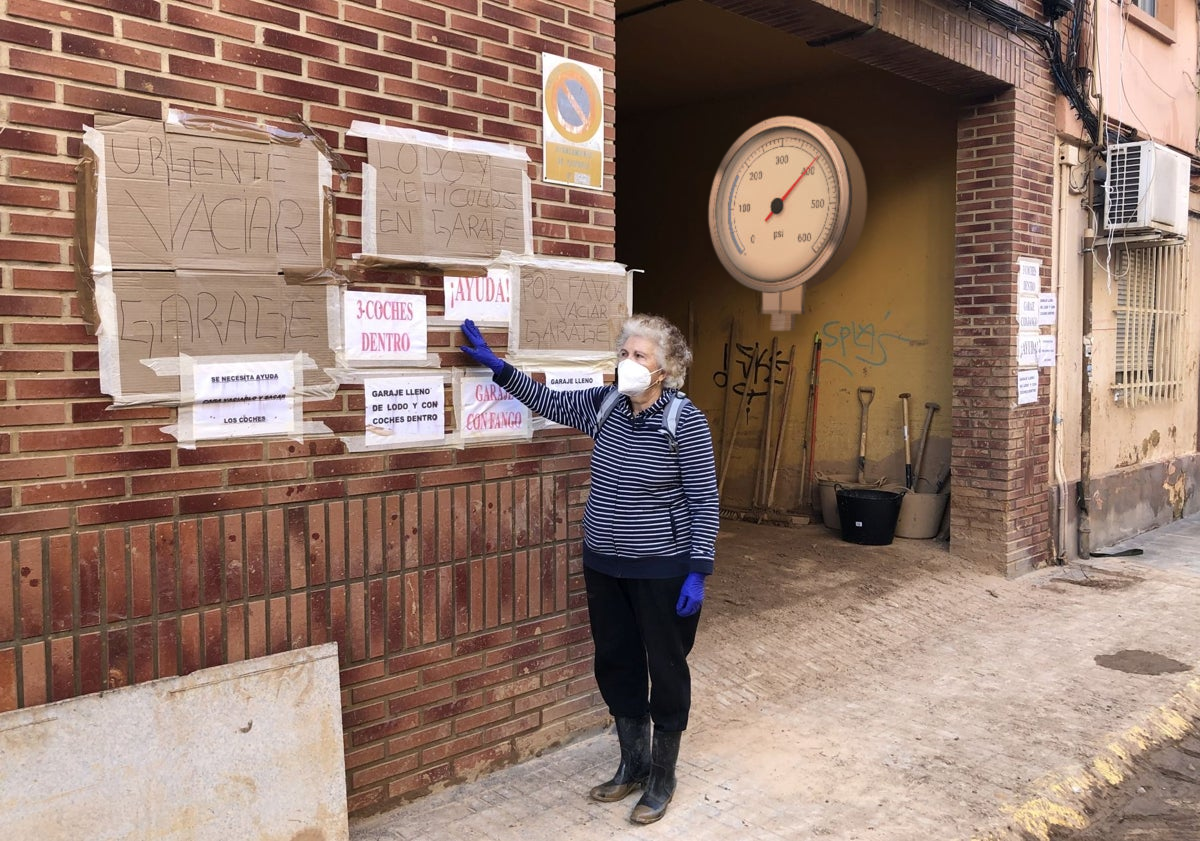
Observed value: 400 psi
